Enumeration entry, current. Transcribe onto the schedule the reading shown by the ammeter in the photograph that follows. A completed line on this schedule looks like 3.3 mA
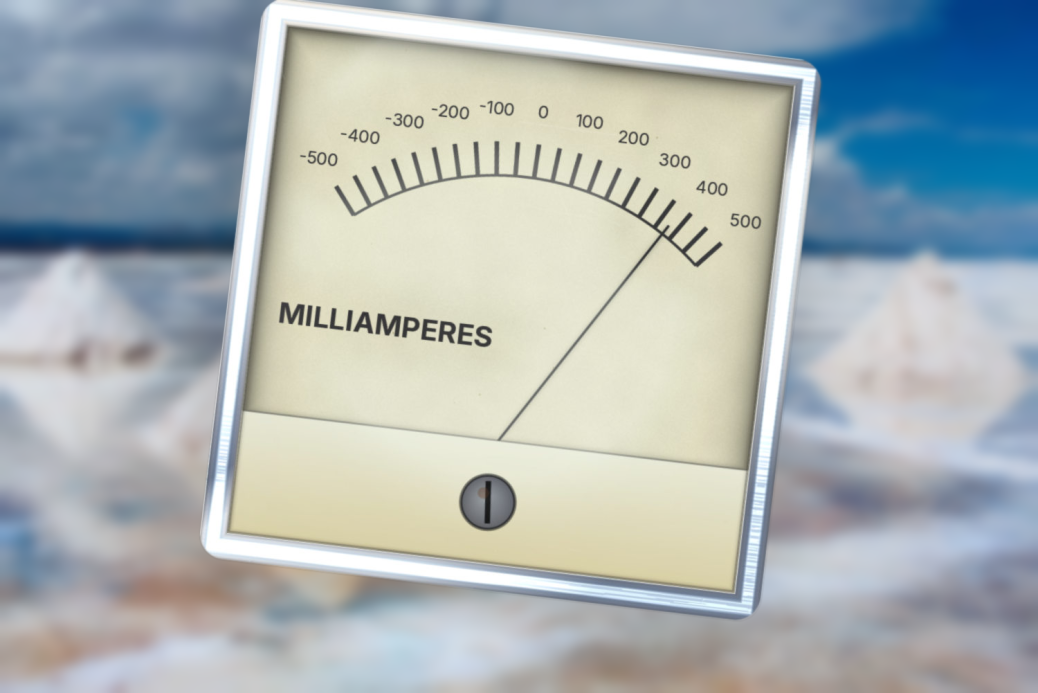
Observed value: 375 mA
